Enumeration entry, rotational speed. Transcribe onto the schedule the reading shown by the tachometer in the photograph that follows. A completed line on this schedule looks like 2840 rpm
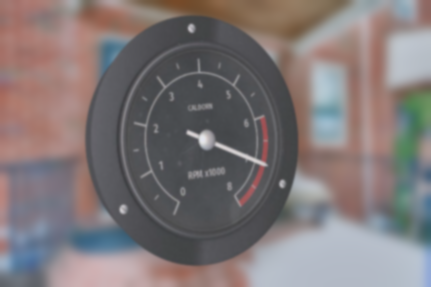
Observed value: 7000 rpm
